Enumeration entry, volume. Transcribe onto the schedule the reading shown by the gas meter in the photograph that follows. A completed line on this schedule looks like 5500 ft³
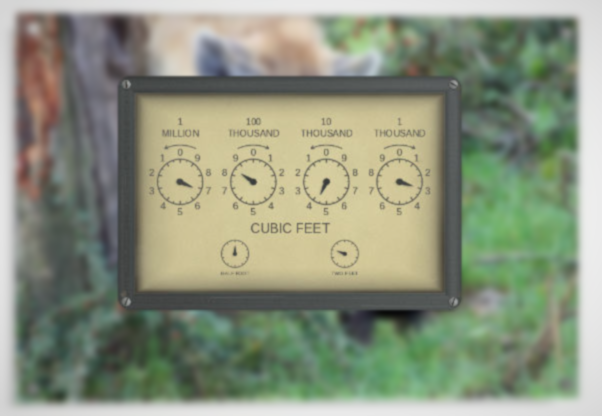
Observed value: 684300 ft³
